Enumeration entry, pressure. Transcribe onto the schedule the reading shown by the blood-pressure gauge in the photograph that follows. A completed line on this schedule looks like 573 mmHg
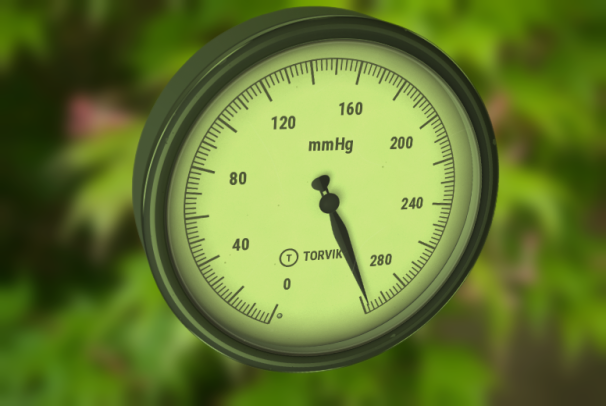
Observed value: 298 mmHg
